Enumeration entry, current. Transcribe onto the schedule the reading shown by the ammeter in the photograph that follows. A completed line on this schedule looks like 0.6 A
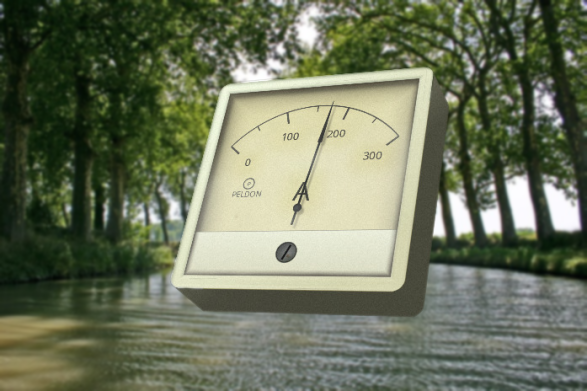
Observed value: 175 A
